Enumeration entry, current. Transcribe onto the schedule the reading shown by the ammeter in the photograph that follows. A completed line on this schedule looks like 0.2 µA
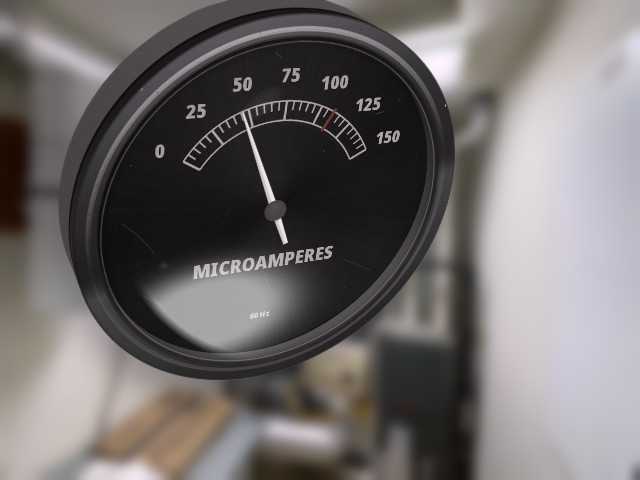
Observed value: 45 µA
